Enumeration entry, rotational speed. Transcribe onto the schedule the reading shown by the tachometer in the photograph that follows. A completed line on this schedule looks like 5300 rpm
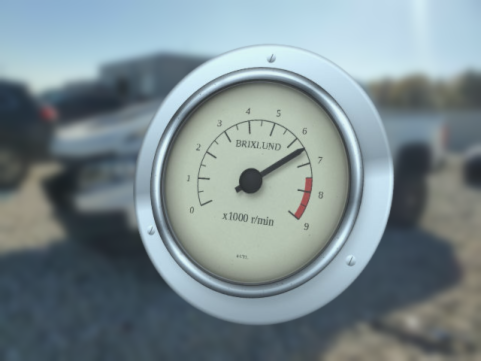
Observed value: 6500 rpm
